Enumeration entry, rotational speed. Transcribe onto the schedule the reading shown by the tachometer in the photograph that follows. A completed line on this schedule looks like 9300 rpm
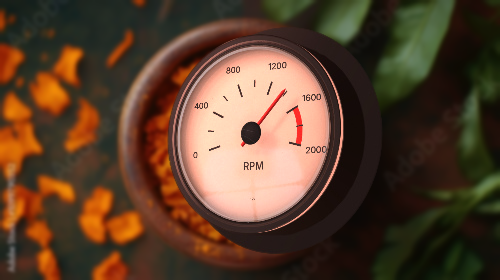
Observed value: 1400 rpm
